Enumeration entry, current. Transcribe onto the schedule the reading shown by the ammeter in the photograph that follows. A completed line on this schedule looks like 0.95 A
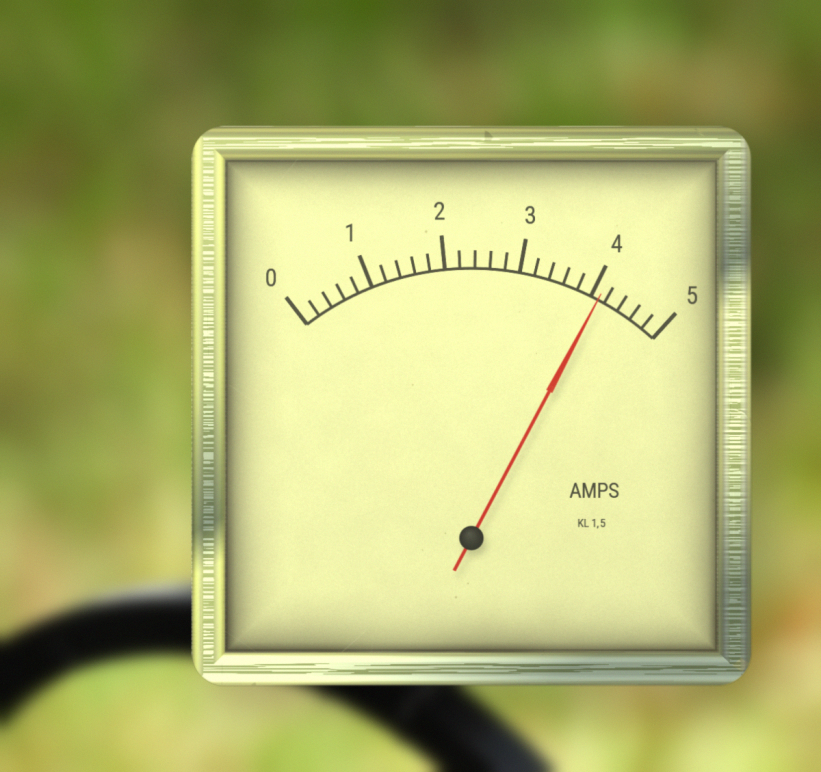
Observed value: 4.1 A
